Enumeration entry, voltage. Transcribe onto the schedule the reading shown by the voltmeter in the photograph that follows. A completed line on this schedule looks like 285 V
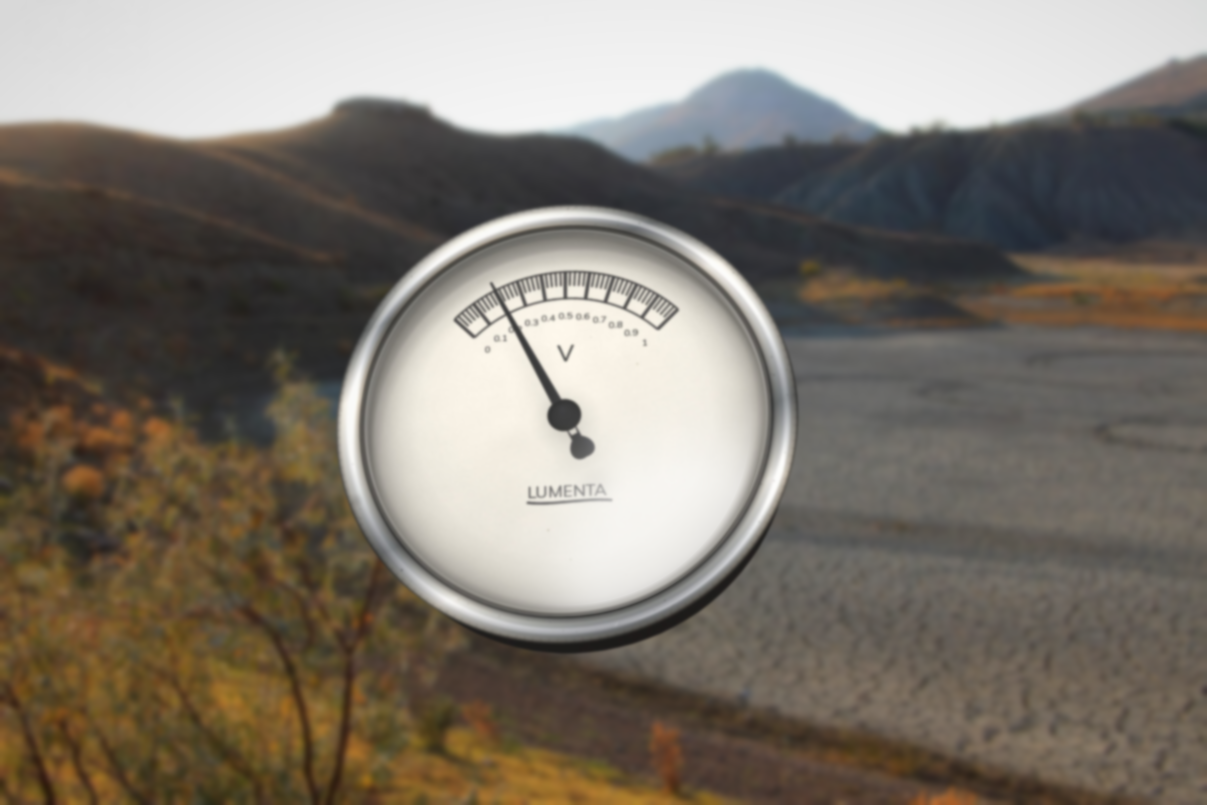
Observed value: 0.2 V
